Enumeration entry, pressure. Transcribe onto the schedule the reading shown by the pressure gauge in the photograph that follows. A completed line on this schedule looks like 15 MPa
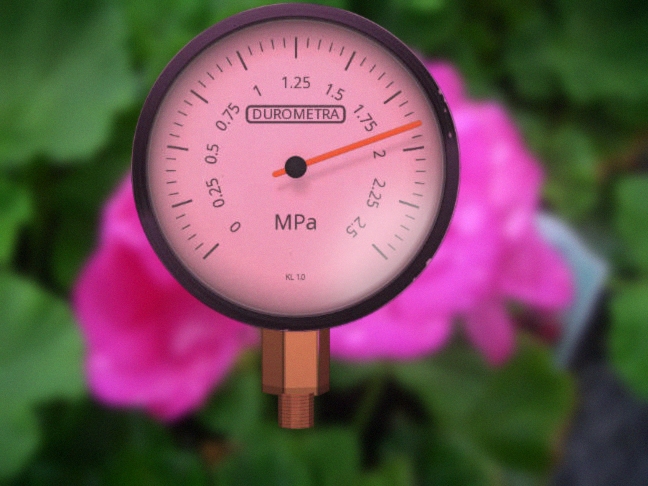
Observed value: 1.9 MPa
